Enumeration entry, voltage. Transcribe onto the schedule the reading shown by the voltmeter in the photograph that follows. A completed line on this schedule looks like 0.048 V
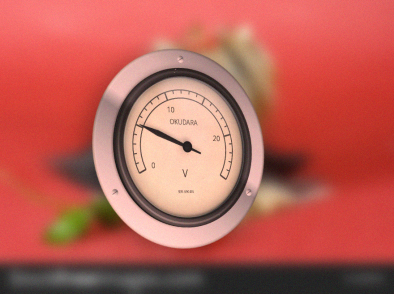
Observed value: 5 V
